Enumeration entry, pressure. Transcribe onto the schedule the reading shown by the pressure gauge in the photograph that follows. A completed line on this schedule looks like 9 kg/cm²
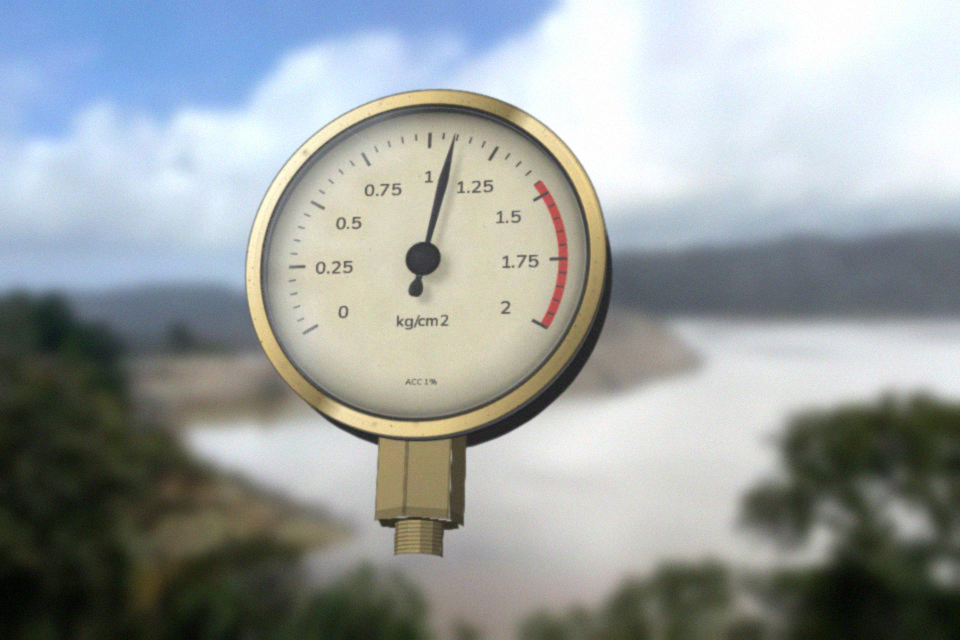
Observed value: 1.1 kg/cm²
